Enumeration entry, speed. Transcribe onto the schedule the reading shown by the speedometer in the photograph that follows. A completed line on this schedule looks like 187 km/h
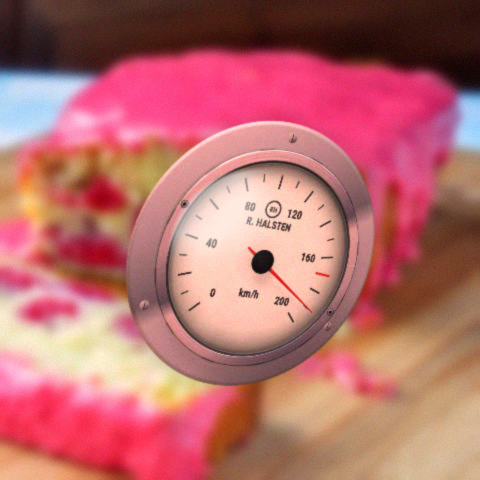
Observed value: 190 km/h
